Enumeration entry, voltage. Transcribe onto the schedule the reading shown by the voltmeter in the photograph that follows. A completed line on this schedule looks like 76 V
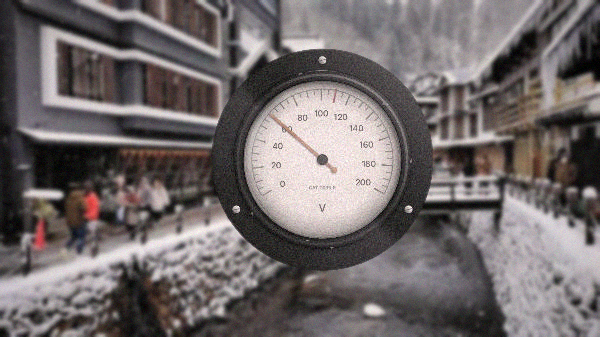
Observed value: 60 V
